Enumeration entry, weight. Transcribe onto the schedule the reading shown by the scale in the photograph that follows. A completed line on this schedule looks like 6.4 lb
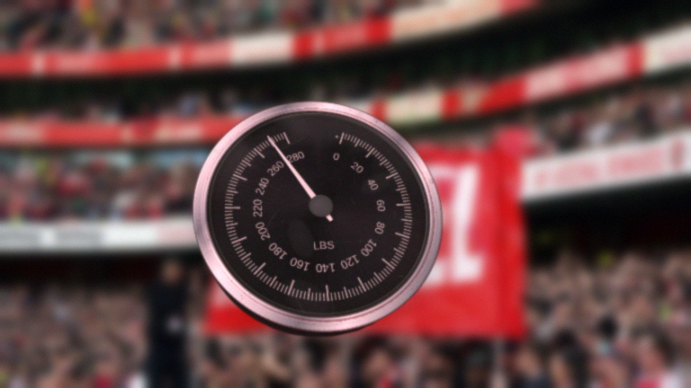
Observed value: 270 lb
